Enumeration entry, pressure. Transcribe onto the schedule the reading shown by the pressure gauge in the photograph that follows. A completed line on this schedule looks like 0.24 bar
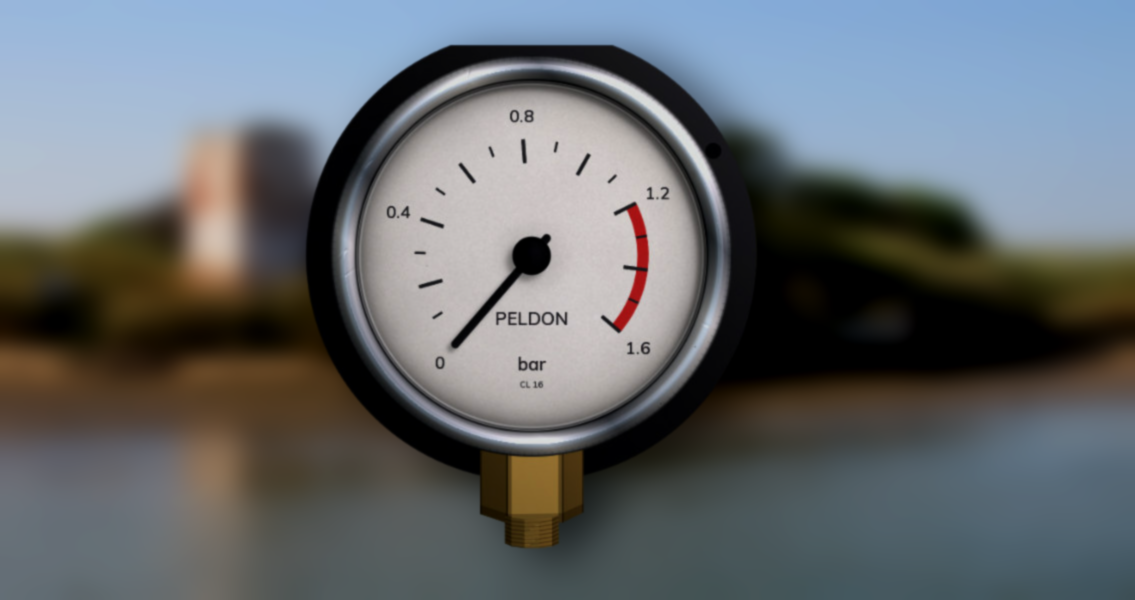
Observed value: 0 bar
